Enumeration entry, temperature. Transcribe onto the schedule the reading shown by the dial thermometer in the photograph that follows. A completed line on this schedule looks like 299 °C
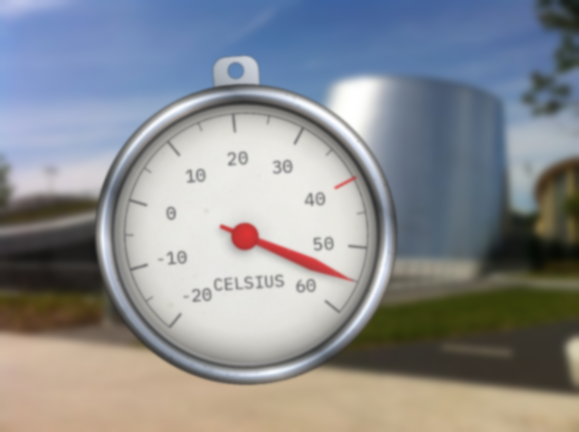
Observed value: 55 °C
